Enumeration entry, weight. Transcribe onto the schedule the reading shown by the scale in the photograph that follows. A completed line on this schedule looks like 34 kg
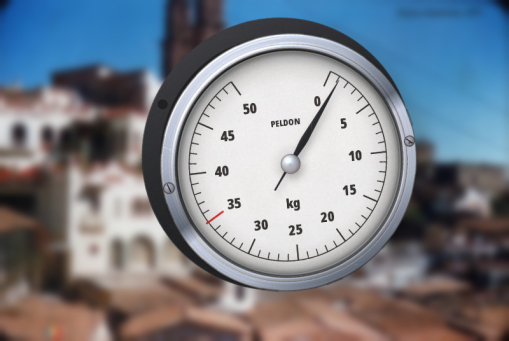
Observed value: 1 kg
